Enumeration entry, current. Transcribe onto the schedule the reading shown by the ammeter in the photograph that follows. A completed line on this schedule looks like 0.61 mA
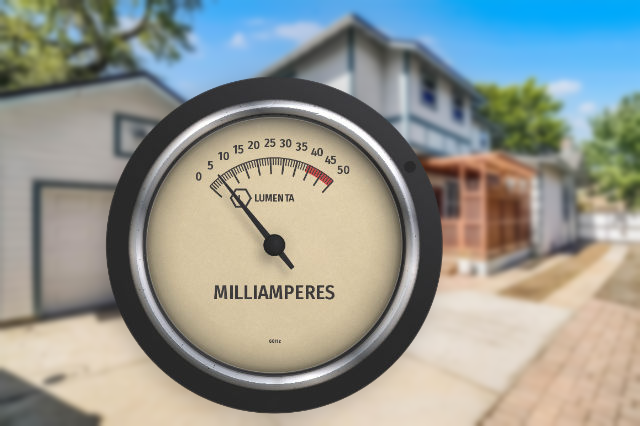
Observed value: 5 mA
